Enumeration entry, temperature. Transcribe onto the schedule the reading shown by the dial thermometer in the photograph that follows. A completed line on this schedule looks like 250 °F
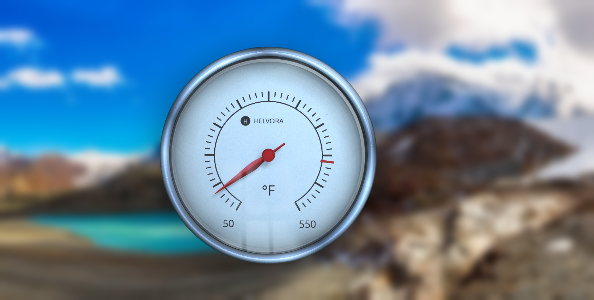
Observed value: 90 °F
